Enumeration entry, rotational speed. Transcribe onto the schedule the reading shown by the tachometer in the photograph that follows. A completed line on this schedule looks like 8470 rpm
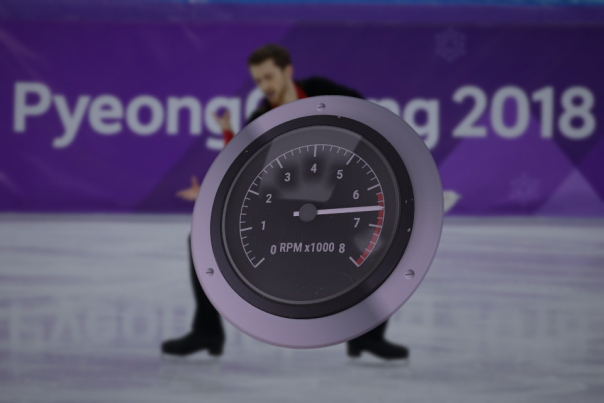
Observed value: 6600 rpm
